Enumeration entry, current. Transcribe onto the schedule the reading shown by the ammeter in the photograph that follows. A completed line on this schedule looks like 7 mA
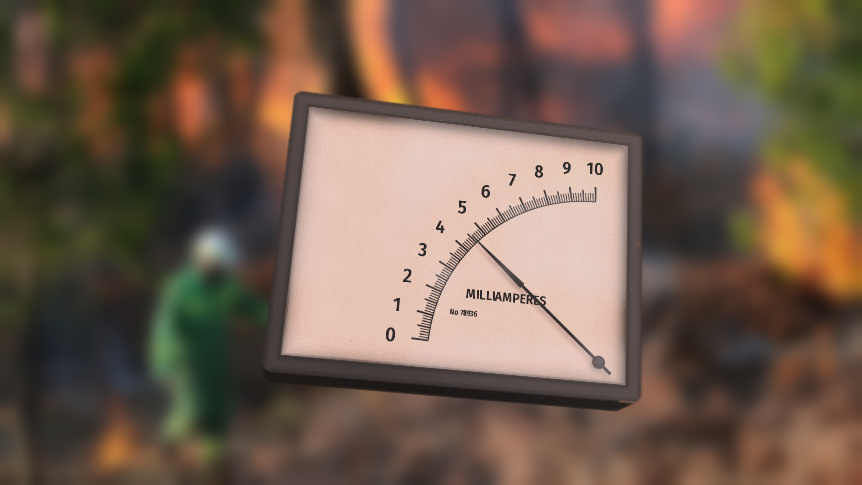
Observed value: 4.5 mA
